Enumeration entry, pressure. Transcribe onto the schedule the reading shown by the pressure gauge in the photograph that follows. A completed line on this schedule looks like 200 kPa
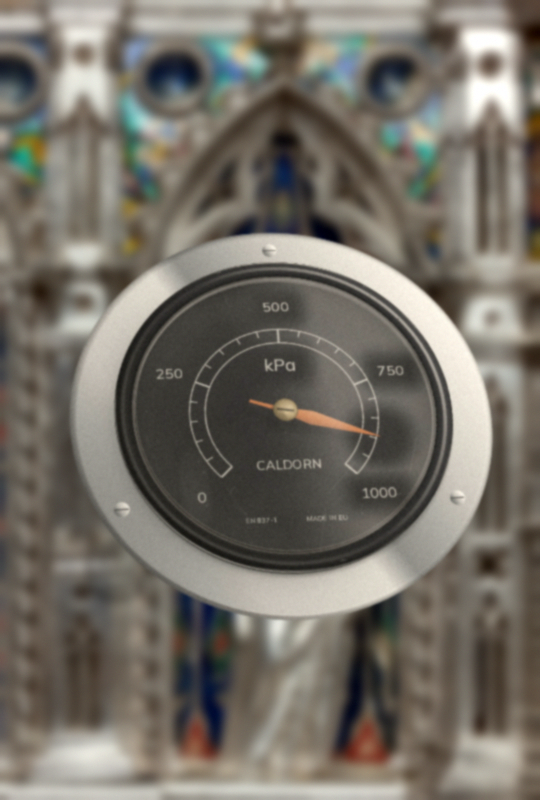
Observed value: 900 kPa
